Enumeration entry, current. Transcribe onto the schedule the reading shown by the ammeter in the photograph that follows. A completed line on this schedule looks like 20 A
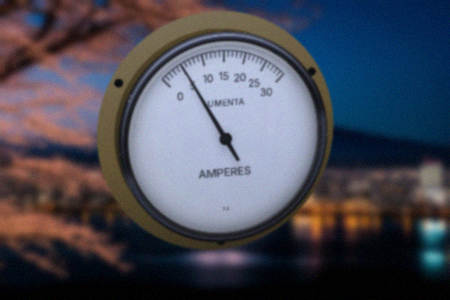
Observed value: 5 A
